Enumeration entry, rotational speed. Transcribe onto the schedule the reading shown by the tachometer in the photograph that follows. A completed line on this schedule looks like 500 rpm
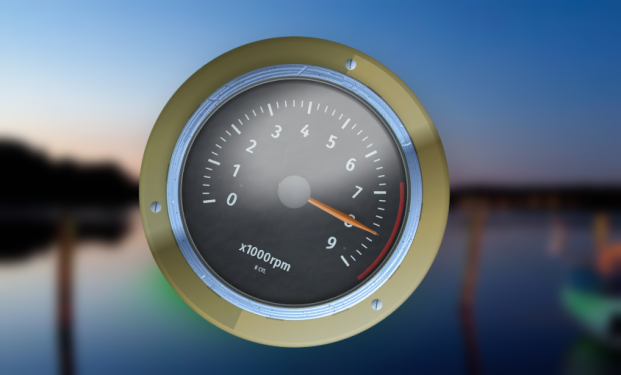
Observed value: 8000 rpm
